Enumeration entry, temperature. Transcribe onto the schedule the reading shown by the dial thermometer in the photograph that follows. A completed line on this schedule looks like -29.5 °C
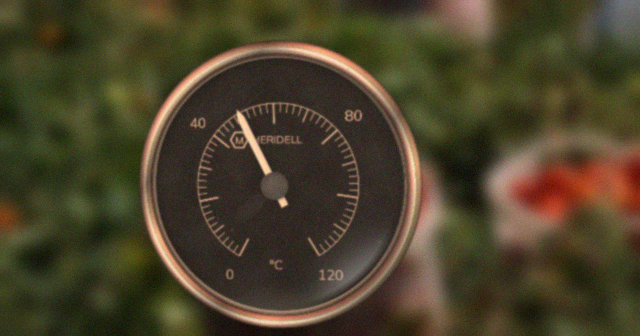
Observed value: 50 °C
